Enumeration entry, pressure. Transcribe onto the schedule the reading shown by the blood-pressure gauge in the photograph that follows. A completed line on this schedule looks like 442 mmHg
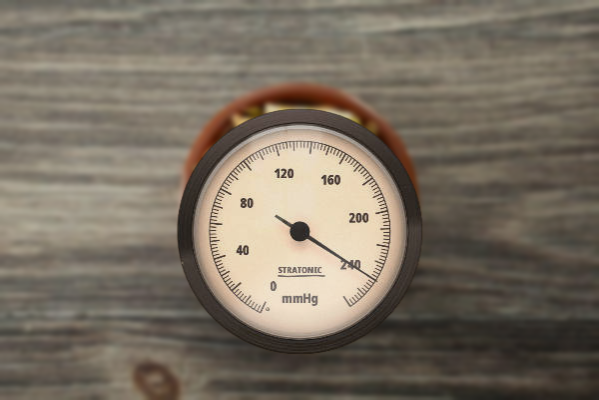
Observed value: 240 mmHg
